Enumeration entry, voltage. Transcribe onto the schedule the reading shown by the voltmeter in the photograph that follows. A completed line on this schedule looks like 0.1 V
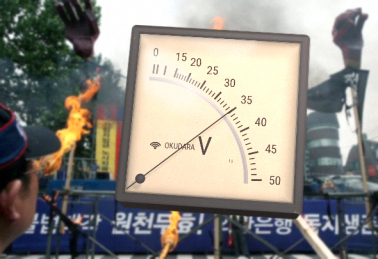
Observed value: 35 V
